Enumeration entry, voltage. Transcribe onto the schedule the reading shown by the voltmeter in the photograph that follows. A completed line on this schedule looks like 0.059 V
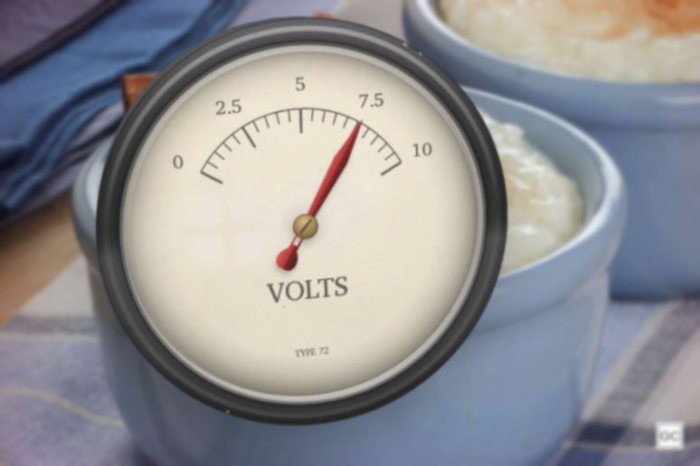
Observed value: 7.5 V
